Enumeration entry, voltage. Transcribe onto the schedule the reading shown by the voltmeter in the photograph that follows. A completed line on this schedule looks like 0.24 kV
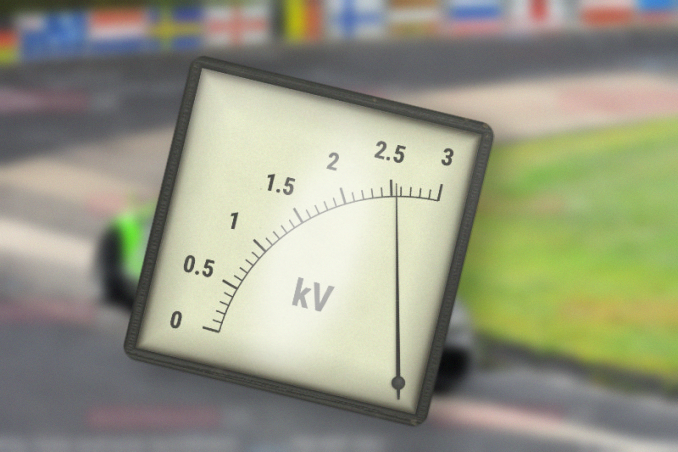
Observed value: 2.55 kV
